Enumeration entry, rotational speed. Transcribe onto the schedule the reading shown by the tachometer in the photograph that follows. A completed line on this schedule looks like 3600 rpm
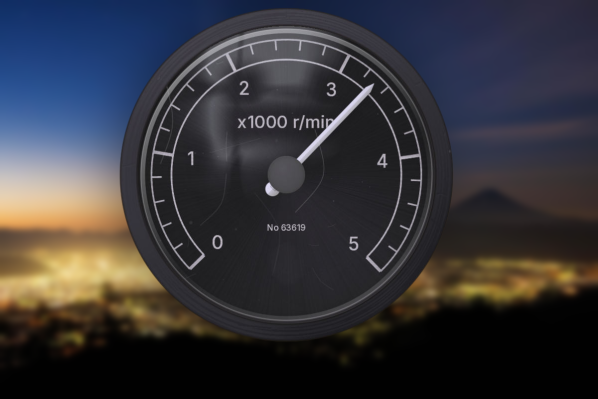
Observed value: 3300 rpm
